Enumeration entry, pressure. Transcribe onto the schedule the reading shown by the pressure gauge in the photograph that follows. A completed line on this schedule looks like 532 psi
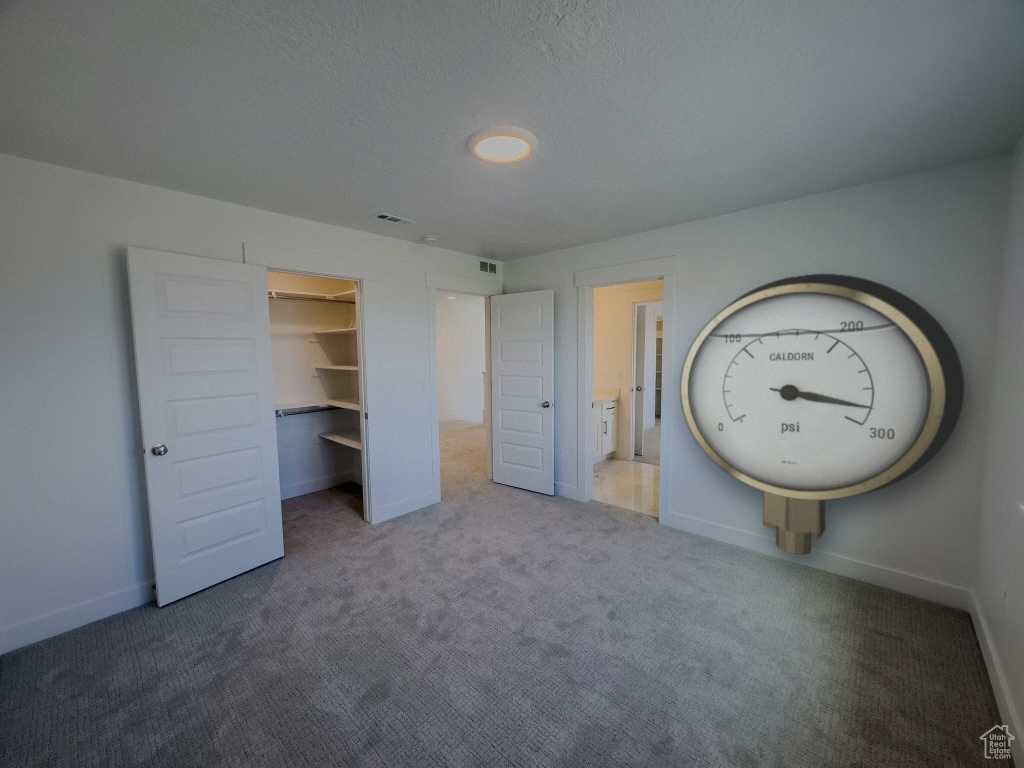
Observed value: 280 psi
